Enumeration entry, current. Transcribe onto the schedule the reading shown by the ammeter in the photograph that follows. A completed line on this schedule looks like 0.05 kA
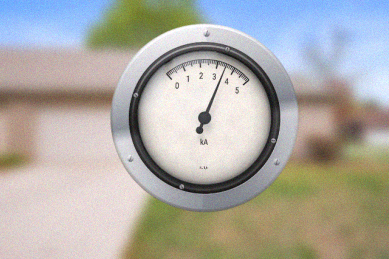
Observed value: 3.5 kA
